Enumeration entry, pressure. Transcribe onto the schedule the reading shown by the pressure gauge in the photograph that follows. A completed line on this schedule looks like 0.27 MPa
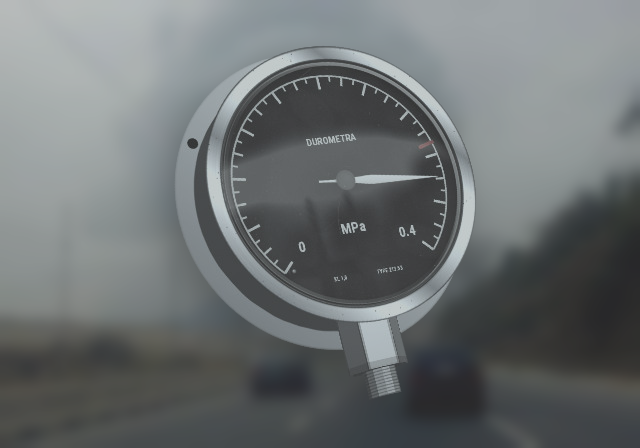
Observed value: 0.34 MPa
